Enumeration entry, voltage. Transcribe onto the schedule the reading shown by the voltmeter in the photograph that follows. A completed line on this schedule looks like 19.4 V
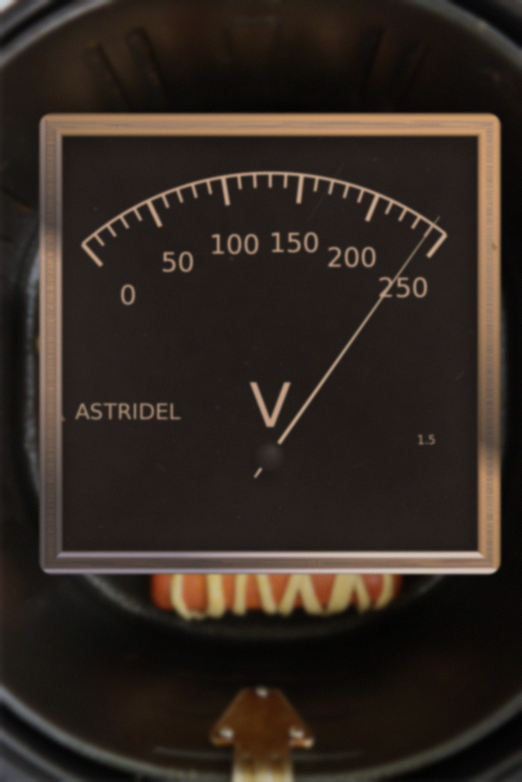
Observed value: 240 V
